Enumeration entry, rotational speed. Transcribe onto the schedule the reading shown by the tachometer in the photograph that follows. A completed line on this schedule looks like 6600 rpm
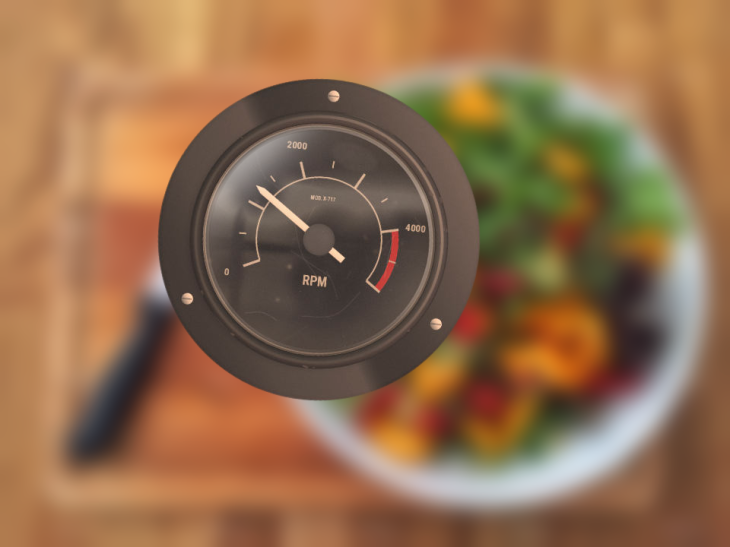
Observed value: 1250 rpm
